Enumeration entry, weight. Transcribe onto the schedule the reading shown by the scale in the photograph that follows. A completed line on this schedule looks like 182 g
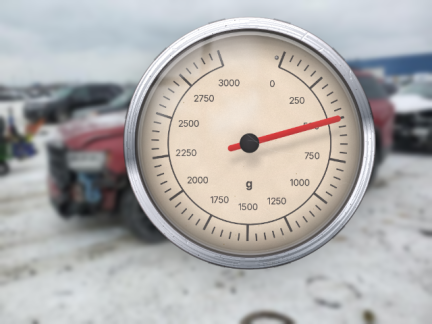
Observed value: 500 g
